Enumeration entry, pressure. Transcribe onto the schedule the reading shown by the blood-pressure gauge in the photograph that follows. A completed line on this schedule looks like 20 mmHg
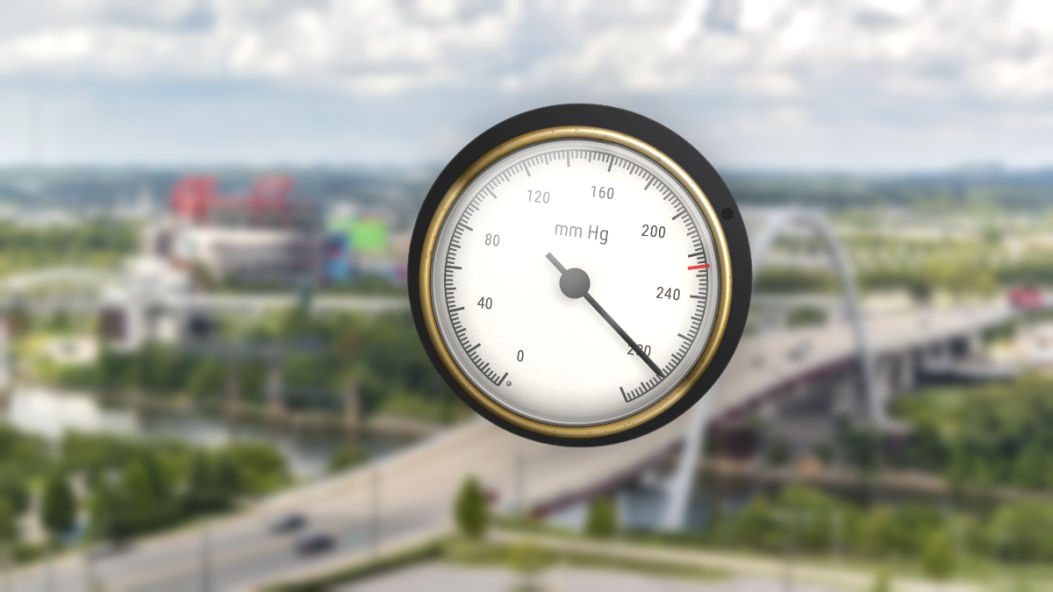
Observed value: 280 mmHg
